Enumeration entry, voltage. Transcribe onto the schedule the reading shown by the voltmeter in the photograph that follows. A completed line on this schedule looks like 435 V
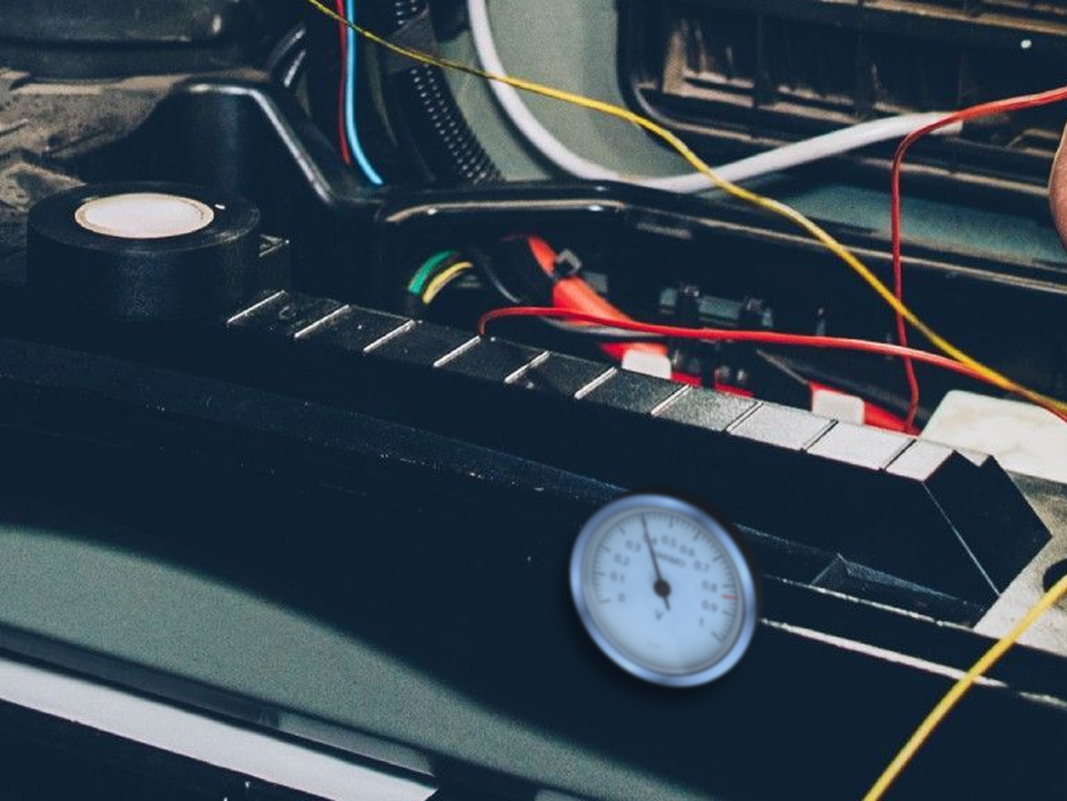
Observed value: 0.4 V
